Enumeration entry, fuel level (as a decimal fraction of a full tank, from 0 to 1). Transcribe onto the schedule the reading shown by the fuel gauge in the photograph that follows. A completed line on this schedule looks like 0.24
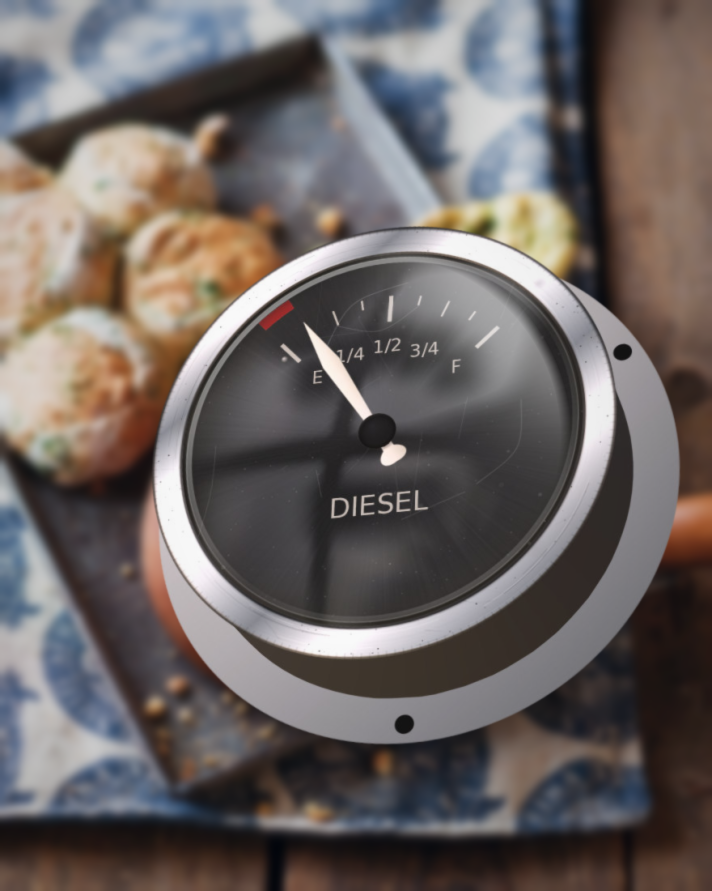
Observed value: 0.125
